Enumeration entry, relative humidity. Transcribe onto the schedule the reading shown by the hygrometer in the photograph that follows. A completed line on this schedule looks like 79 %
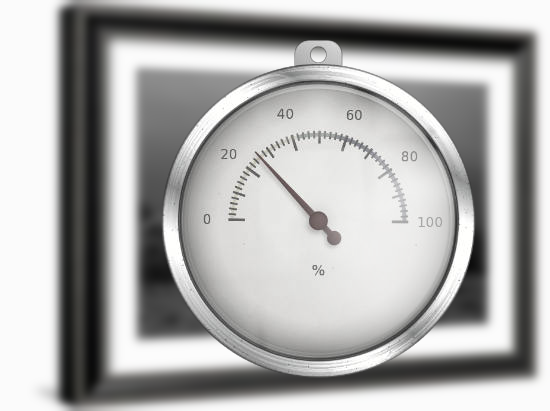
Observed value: 26 %
